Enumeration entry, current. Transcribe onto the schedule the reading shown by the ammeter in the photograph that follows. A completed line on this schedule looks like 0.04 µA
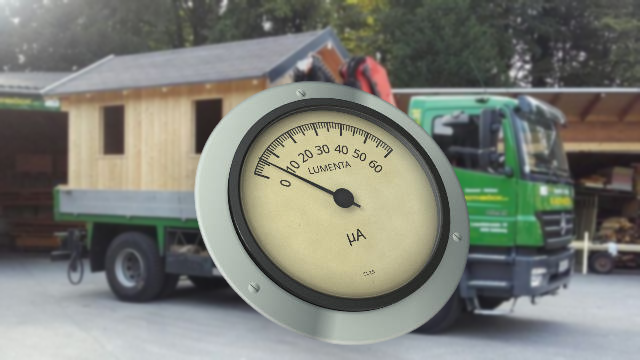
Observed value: 5 µA
